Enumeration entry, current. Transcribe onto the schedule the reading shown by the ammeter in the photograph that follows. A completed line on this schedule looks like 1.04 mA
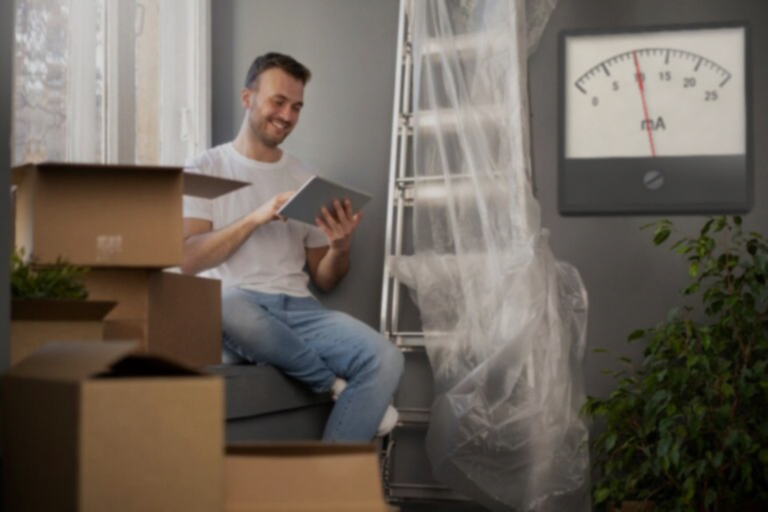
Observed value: 10 mA
